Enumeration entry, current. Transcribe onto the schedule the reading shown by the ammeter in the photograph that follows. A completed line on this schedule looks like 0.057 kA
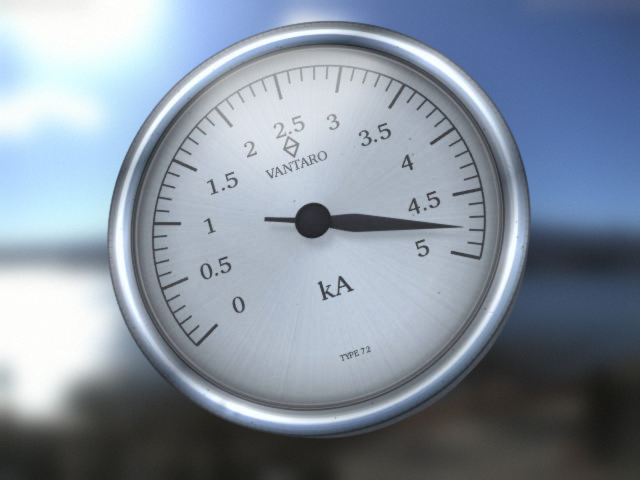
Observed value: 4.8 kA
